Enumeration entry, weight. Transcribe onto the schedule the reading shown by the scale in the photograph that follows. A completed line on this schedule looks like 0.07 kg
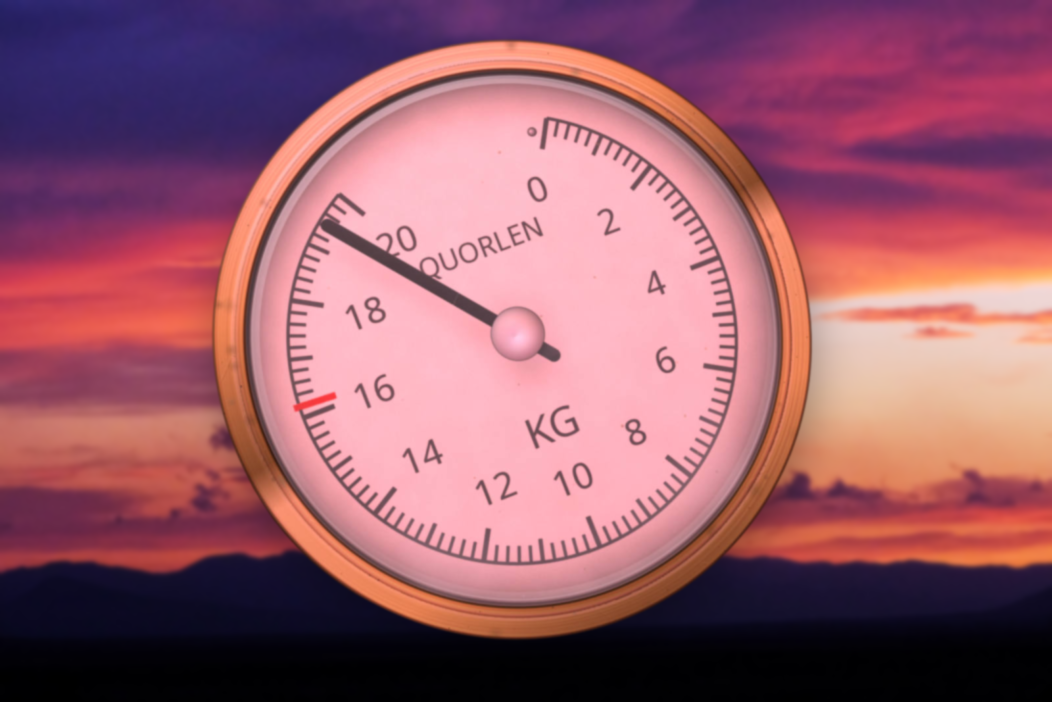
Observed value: 19.4 kg
